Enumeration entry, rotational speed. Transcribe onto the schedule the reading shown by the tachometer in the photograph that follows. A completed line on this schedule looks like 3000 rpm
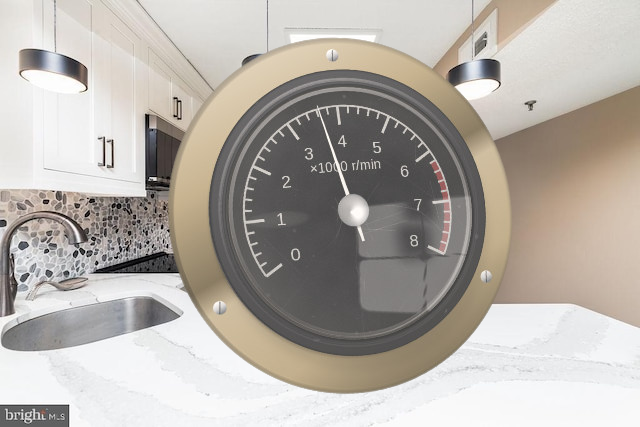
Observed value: 3600 rpm
